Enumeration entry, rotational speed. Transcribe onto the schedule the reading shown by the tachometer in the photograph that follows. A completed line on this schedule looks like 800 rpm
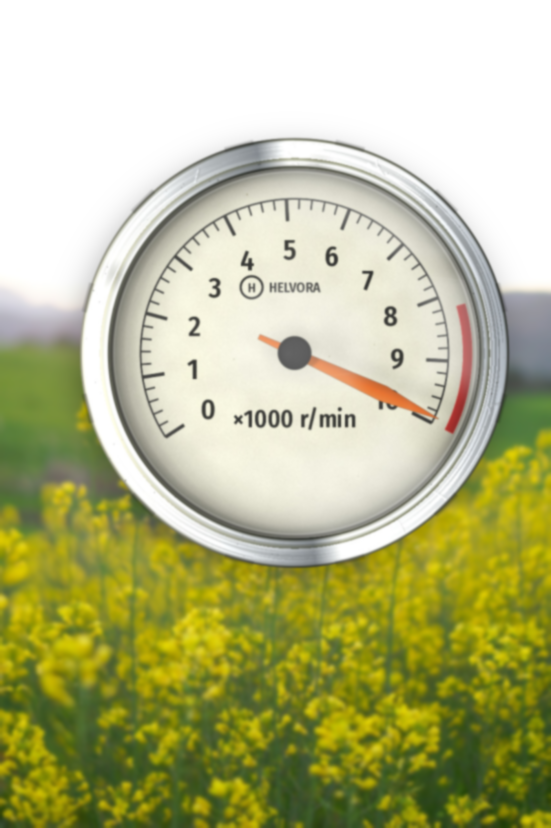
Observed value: 9900 rpm
